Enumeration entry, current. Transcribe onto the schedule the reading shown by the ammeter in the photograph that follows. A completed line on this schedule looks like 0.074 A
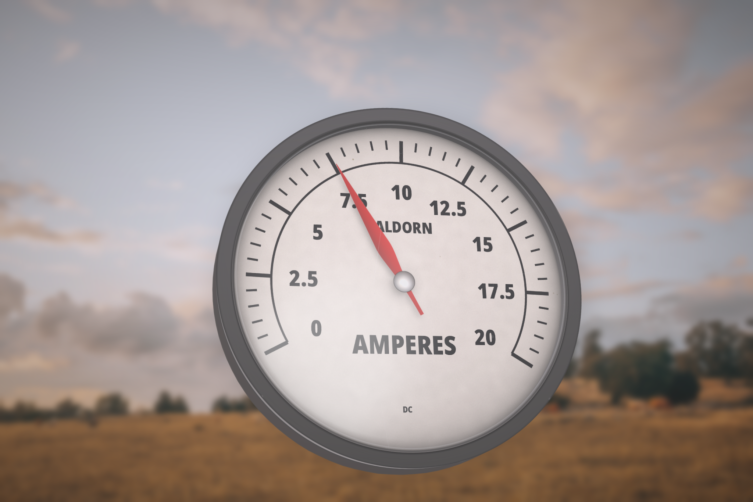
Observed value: 7.5 A
